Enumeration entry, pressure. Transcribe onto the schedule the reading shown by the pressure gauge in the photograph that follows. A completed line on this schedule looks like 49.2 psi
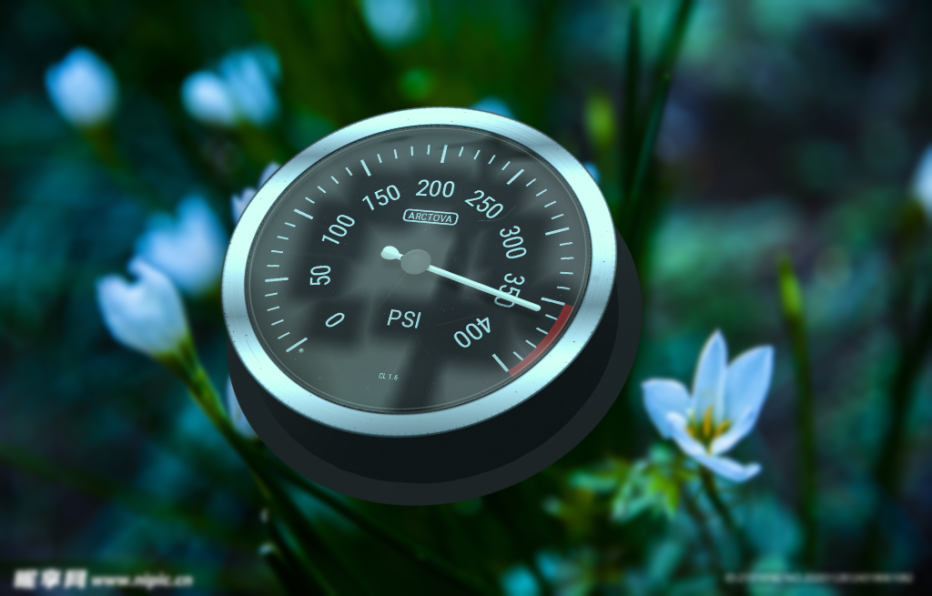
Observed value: 360 psi
